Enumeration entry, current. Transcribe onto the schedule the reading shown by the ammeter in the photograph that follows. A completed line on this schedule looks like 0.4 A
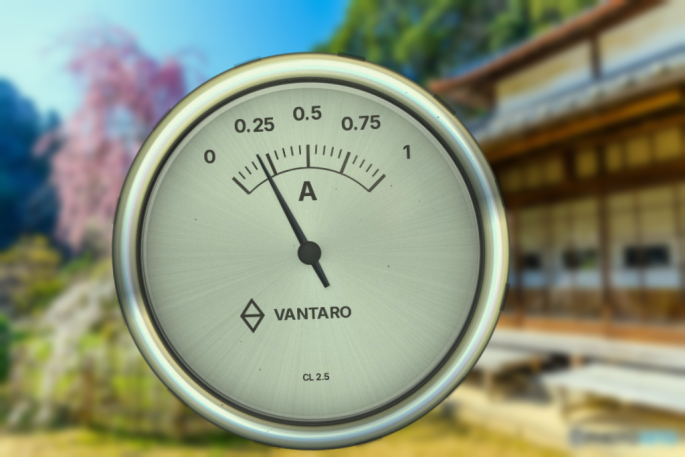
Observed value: 0.2 A
